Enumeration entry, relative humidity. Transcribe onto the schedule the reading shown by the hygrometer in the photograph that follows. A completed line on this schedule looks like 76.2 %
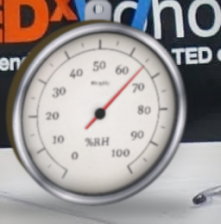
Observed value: 65 %
